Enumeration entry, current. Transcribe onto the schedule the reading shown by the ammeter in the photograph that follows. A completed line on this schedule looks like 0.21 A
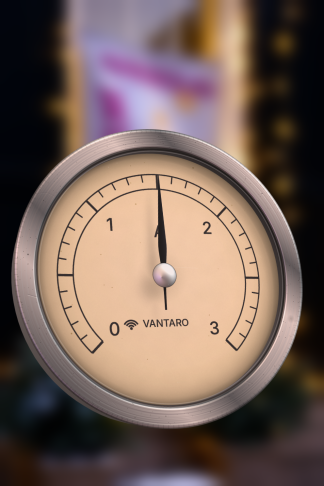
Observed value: 1.5 A
